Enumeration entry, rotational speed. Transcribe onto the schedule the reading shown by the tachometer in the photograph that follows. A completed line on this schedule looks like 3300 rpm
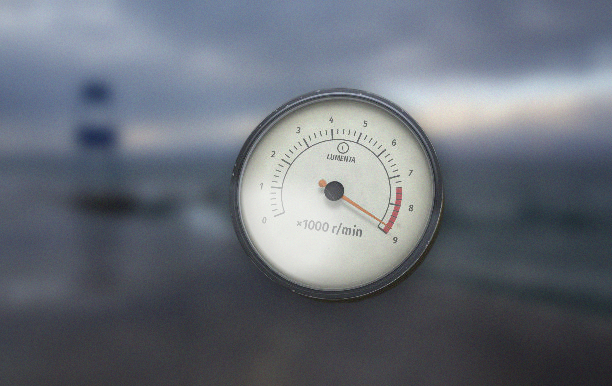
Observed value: 8800 rpm
